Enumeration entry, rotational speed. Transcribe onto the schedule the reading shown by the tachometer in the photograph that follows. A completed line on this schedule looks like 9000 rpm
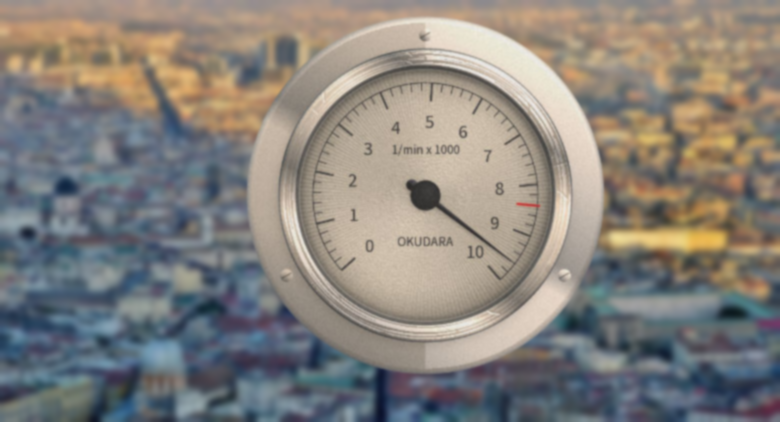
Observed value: 9600 rpm
